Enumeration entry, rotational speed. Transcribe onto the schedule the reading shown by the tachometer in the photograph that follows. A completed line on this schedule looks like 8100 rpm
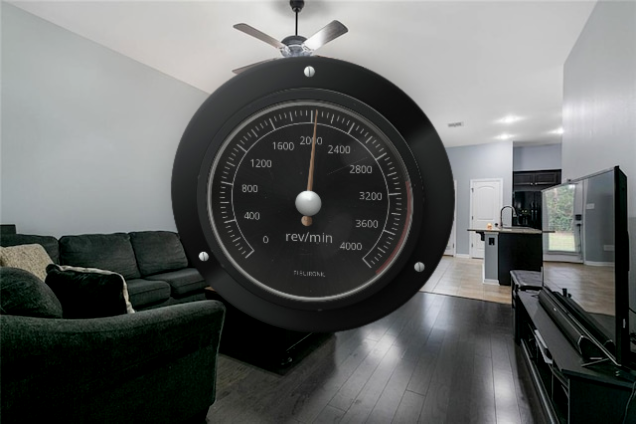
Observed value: 2050 rpm
